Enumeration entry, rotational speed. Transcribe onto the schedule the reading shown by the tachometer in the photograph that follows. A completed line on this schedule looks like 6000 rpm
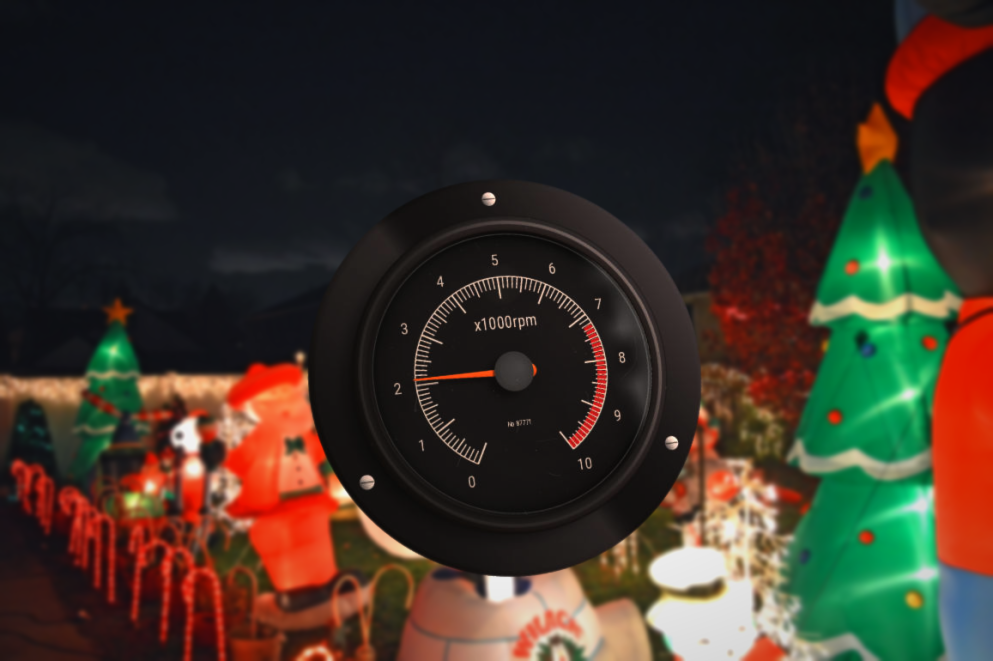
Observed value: 2100 rpm
